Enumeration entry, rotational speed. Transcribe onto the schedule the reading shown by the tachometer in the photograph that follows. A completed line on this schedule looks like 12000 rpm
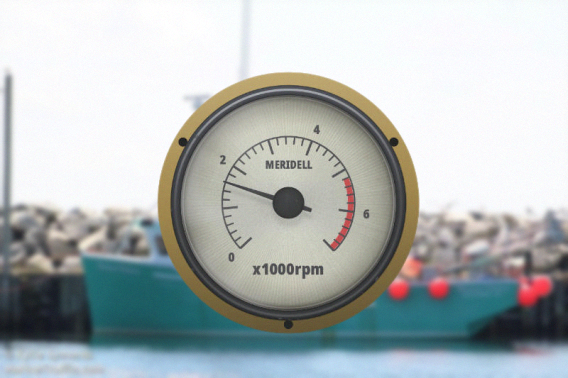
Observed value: 1600 rpm
